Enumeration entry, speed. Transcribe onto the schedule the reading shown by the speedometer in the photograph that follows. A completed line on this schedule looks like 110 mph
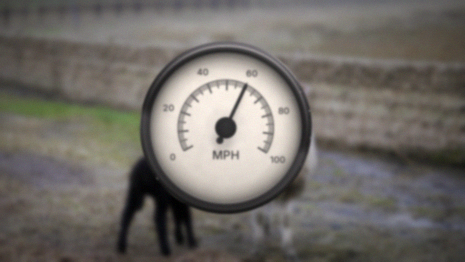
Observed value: 60 mph
